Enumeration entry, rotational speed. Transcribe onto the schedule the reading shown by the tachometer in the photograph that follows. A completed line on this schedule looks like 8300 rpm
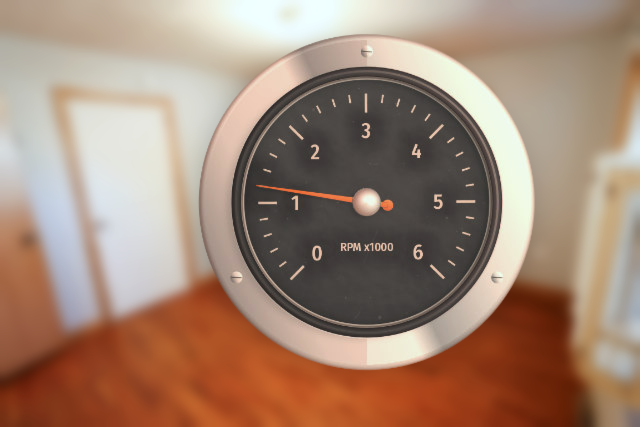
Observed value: 1200 rpm
